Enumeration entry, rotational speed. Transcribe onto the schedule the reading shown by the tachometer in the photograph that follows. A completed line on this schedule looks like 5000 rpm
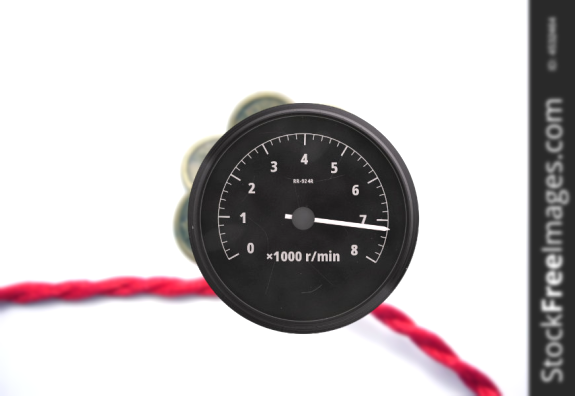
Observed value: 7200 rpm
